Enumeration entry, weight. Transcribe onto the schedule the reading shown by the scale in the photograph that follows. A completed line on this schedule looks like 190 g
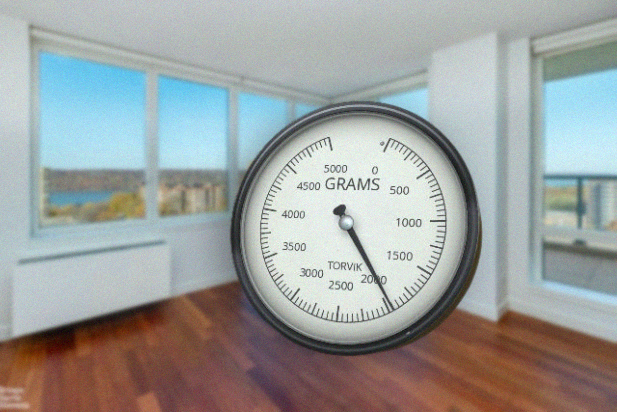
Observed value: 1950 g
